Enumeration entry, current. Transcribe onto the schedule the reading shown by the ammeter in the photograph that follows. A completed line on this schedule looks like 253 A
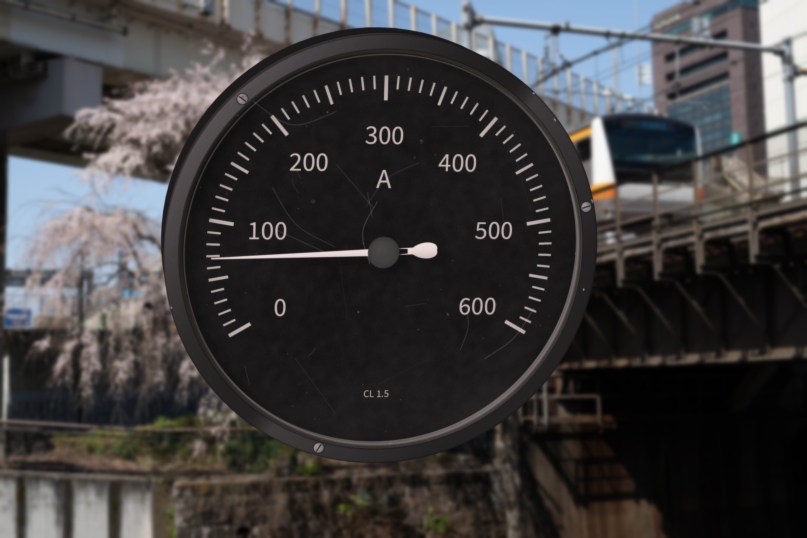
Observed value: 70 A
